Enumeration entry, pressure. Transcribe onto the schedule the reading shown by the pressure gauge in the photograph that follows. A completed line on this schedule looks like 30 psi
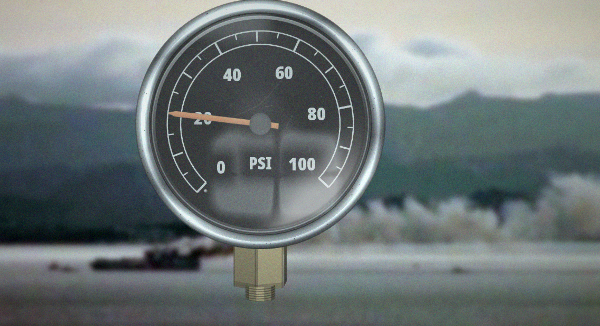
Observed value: 20 psi
